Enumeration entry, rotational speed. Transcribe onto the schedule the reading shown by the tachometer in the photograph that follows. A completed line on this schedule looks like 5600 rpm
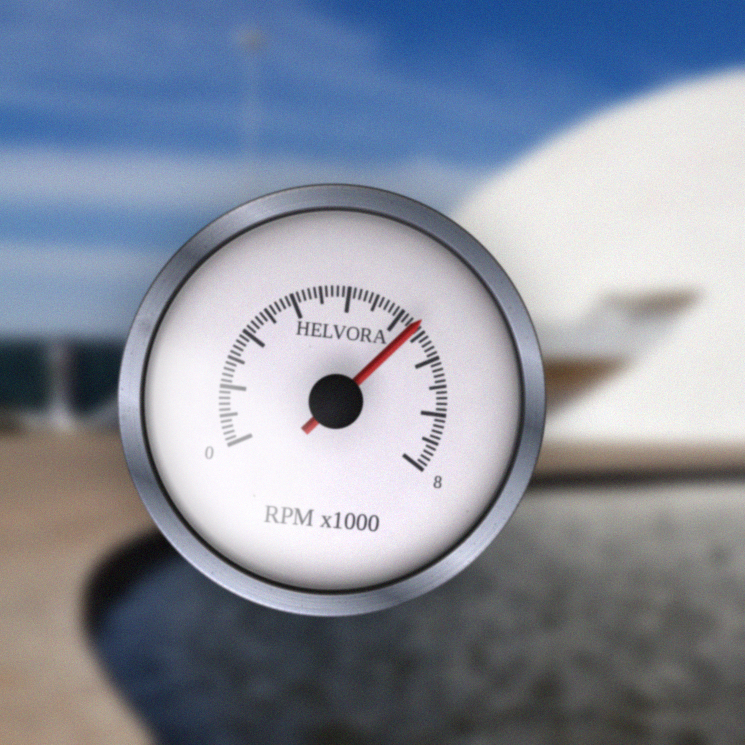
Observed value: 5300 rpm
